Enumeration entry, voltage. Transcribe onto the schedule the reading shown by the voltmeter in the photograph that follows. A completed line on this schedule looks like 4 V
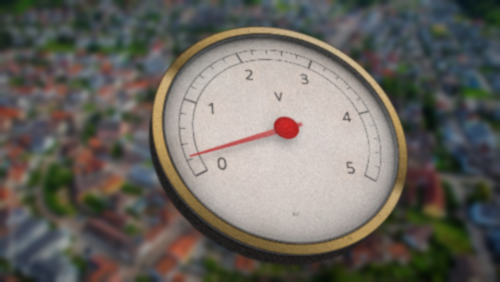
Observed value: 0.2 V
